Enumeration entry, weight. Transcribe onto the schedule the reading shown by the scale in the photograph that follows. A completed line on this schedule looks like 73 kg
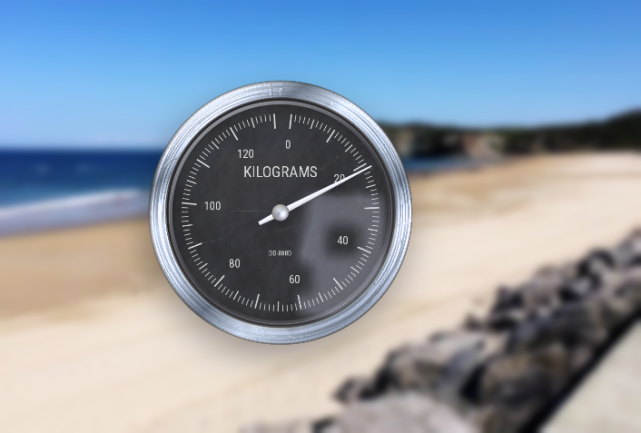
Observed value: 21 kg
